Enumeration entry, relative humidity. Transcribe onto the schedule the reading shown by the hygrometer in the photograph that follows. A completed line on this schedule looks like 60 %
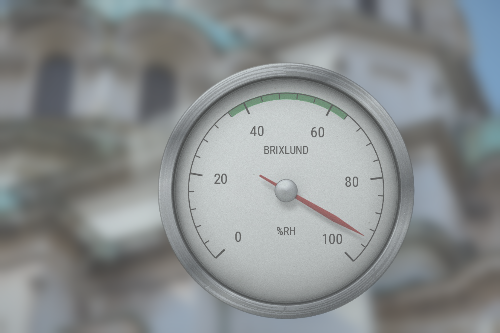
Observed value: 94 %
